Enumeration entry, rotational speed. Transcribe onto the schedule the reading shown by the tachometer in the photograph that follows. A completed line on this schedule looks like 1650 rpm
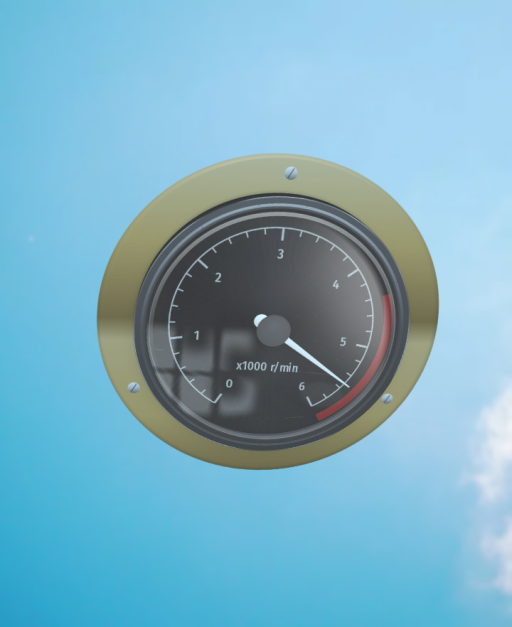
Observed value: 5500 rpm
